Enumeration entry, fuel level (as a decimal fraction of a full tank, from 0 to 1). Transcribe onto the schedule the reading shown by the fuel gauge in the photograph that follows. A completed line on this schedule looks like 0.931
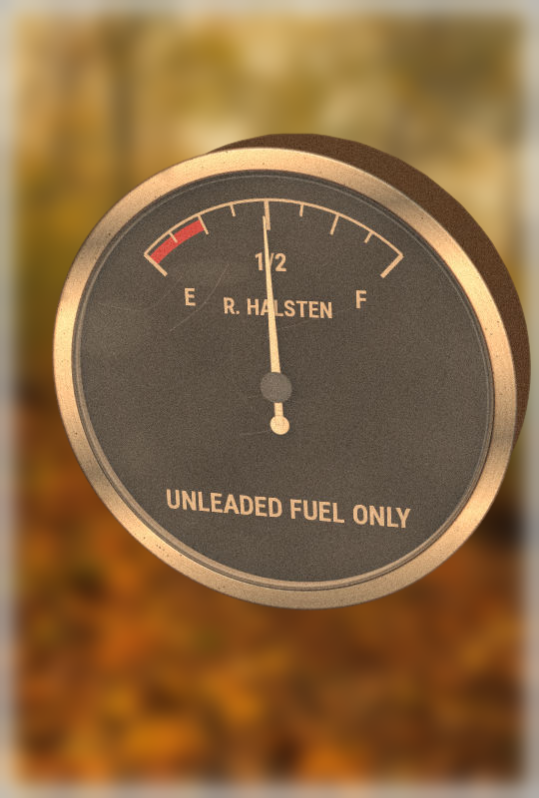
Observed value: 0.5
